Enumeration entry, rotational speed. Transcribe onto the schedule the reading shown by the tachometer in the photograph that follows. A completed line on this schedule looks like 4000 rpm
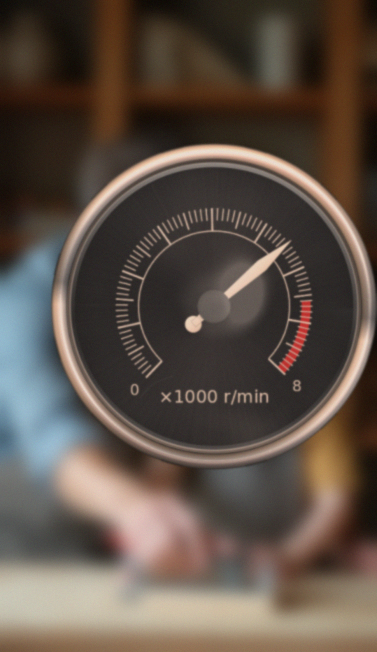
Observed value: 5500 rpm
